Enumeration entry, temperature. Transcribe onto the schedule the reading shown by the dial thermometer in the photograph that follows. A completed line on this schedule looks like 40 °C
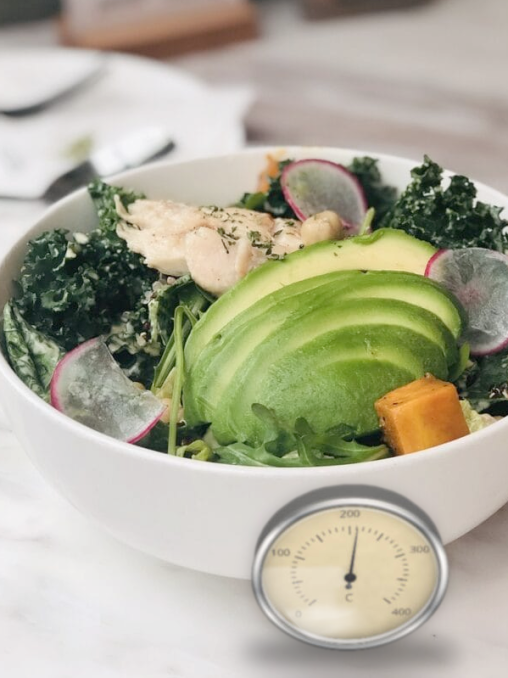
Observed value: 210 °C
